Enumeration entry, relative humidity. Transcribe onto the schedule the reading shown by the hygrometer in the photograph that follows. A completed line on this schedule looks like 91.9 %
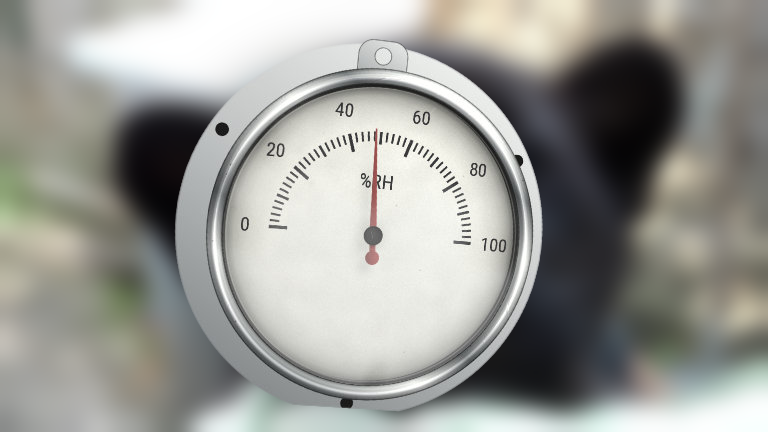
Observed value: 48 %
